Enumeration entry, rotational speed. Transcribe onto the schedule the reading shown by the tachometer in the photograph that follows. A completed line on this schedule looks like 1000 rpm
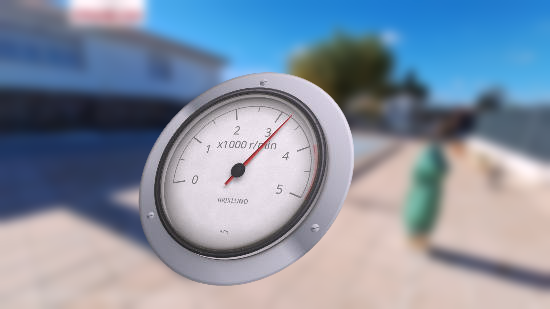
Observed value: 3250 rpm
